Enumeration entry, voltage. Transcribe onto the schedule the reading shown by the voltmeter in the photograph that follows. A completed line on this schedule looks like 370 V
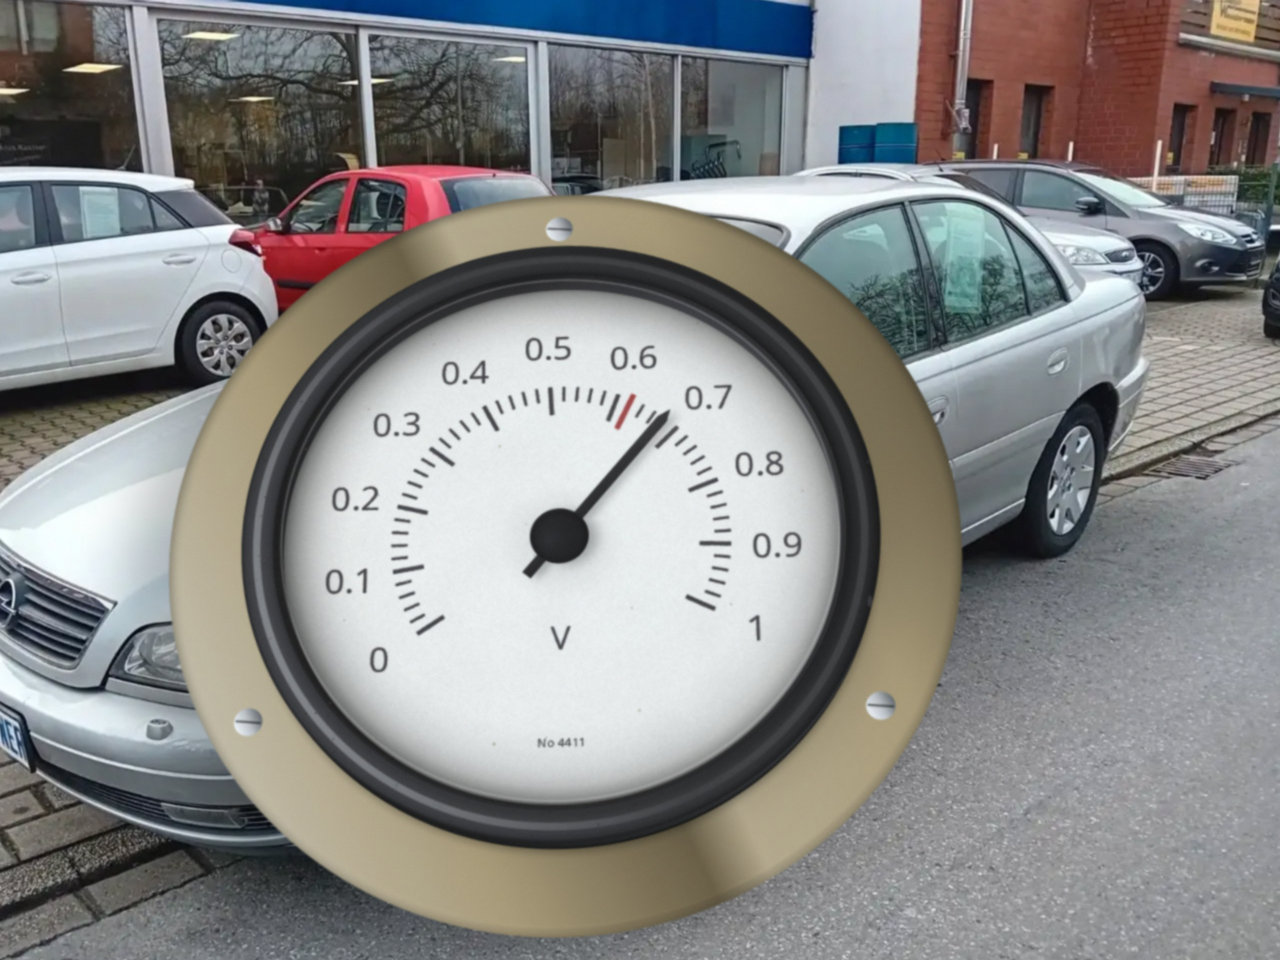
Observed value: 0.68 V
